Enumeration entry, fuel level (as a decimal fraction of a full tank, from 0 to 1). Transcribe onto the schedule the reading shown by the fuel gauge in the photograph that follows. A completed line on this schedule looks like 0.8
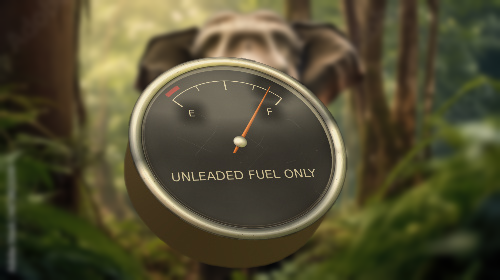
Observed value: 0.875
